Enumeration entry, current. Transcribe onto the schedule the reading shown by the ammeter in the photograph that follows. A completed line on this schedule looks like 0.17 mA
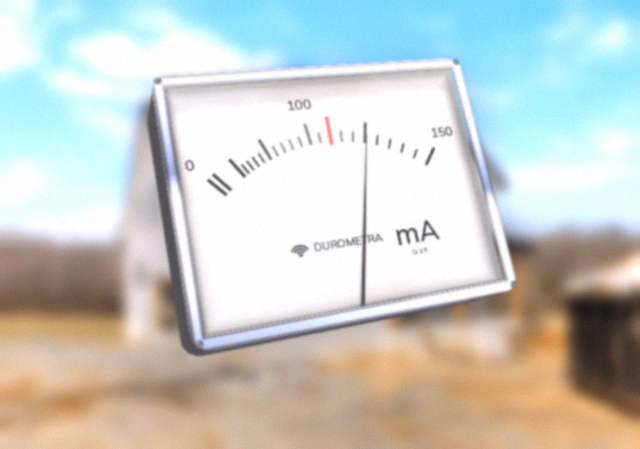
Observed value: 125 mA
